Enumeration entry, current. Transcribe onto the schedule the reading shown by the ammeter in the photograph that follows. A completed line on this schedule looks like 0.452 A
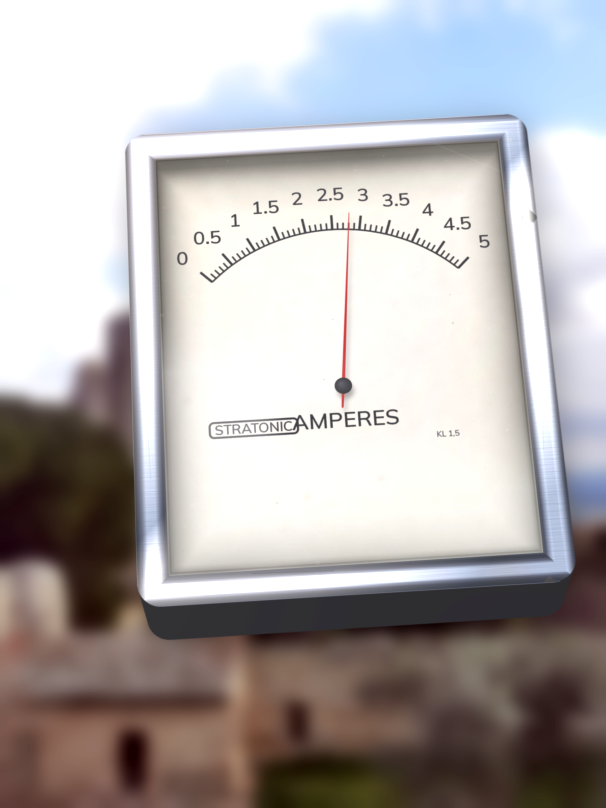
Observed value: 2.8 A
